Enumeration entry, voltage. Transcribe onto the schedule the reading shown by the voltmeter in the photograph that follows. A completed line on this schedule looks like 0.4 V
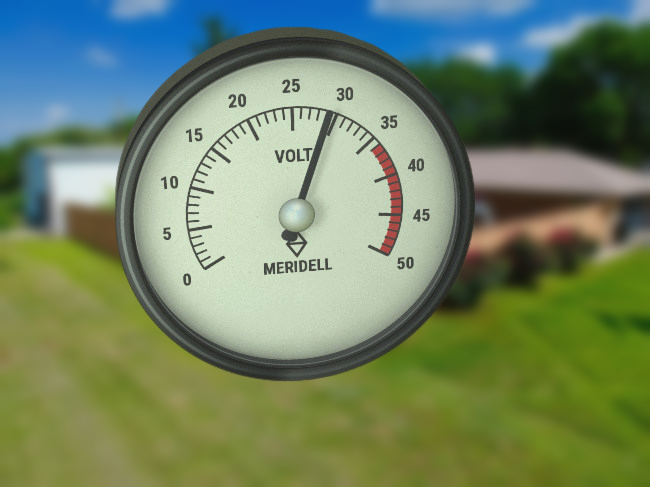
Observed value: 29 V
